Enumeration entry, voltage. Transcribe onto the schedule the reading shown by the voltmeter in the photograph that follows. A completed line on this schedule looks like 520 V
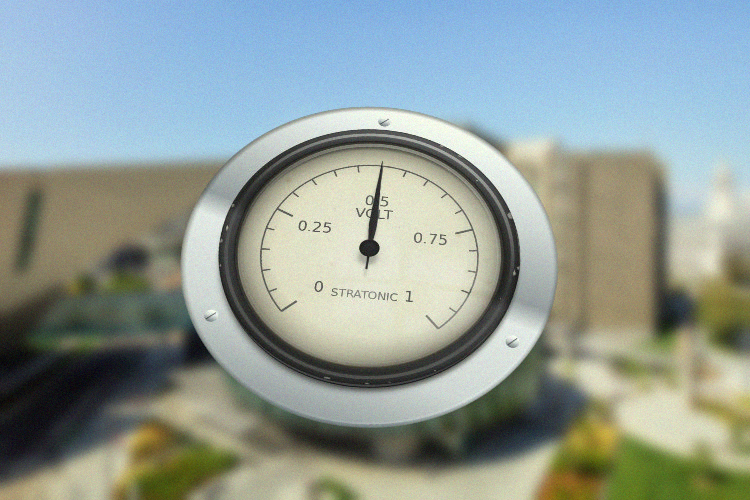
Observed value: 0.5 V
